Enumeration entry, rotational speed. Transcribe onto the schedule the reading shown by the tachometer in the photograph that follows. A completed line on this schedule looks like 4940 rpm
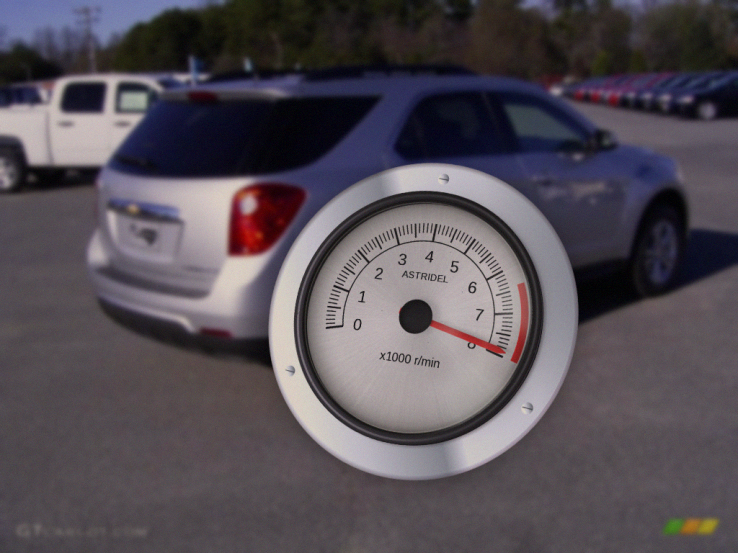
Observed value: 7900 rpm
